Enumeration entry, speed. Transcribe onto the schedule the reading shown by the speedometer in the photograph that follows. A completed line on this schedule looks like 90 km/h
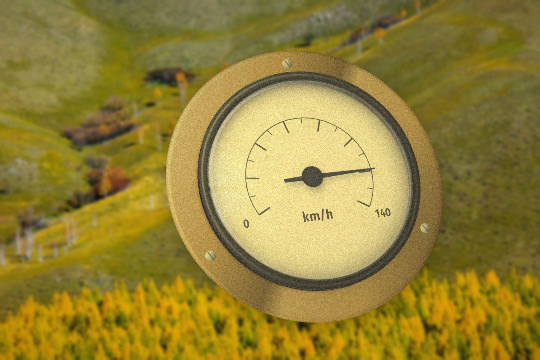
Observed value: 120 km/h
